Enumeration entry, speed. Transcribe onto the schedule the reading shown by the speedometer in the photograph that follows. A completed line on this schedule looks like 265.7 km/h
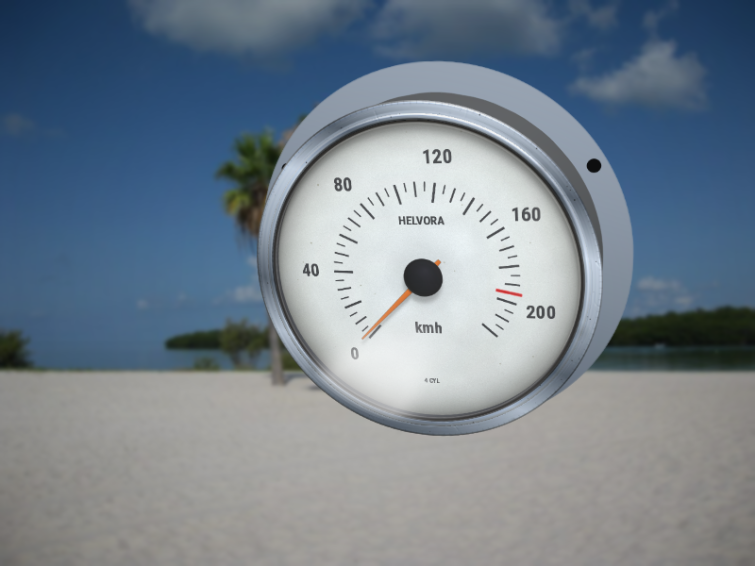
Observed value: 2.5 km/h
